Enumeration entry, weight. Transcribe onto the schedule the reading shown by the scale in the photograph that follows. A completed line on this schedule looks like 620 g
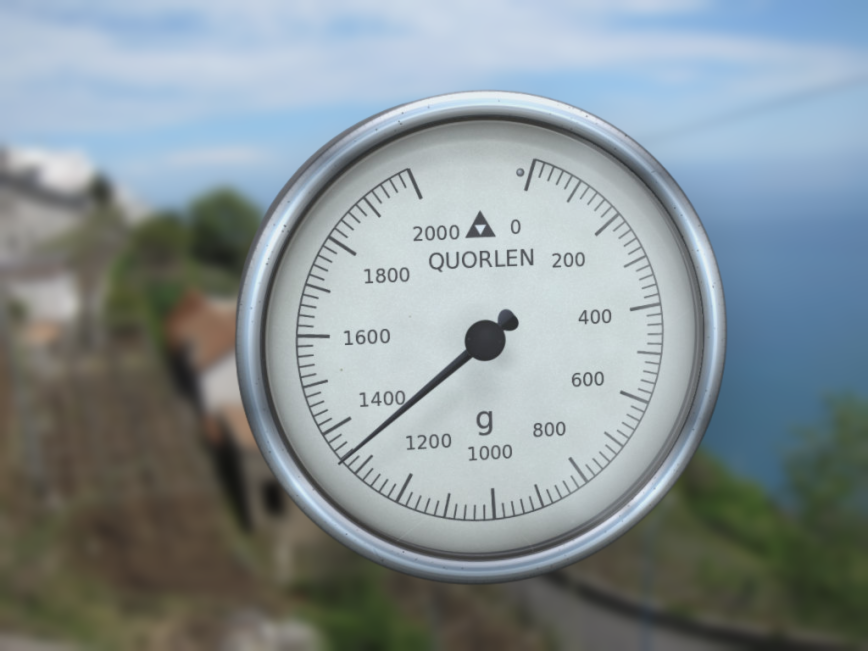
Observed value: 1340 g
